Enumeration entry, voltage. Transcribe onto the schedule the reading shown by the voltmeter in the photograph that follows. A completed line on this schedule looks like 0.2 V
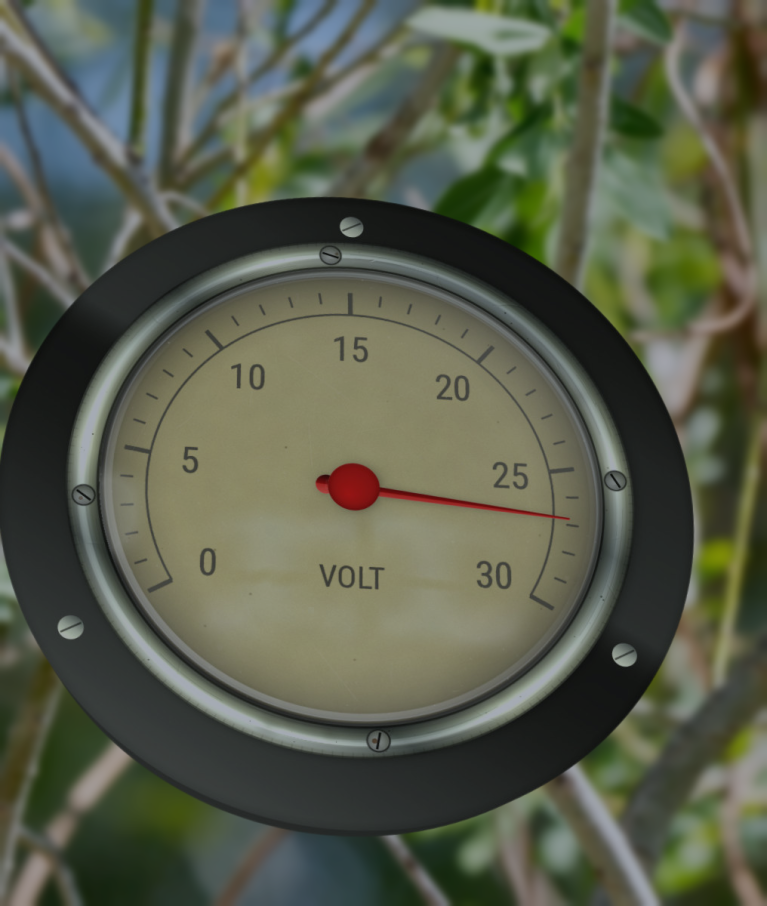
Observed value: 27 V
